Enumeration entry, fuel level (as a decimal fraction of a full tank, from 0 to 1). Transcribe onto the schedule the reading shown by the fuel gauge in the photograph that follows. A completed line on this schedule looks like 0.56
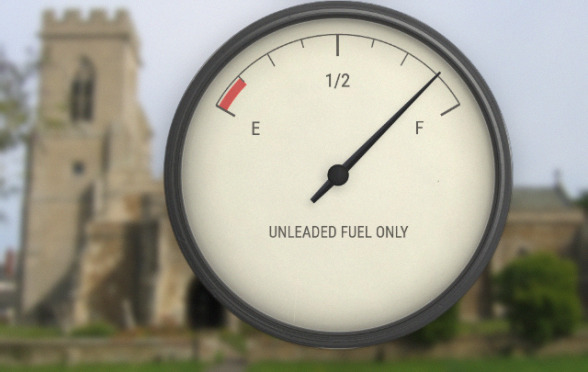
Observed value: 0.875
